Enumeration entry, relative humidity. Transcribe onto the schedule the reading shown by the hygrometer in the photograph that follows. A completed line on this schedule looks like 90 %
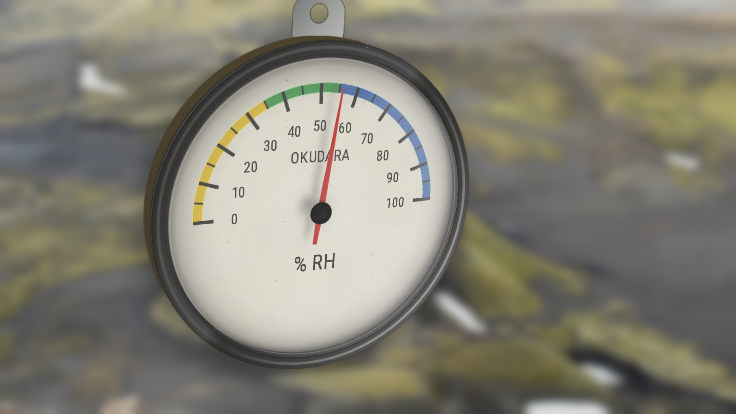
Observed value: 55 %
